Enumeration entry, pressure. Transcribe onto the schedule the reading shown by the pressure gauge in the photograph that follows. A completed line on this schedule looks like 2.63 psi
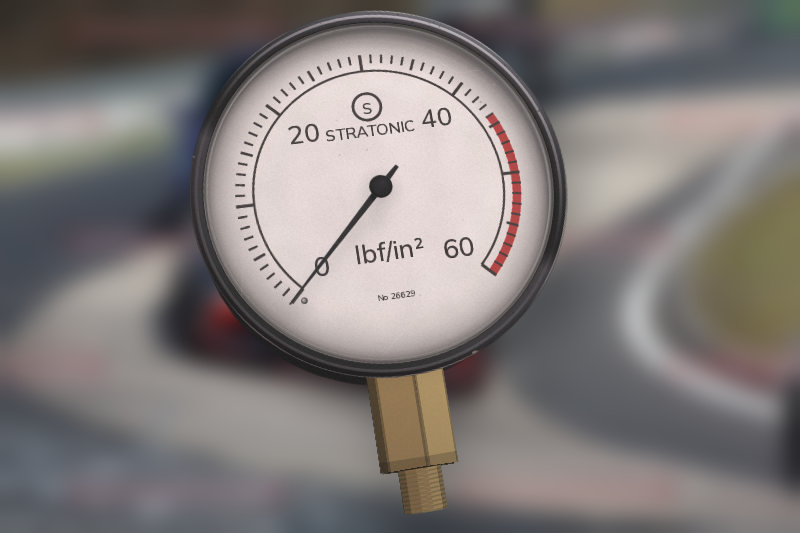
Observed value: 0 psi
